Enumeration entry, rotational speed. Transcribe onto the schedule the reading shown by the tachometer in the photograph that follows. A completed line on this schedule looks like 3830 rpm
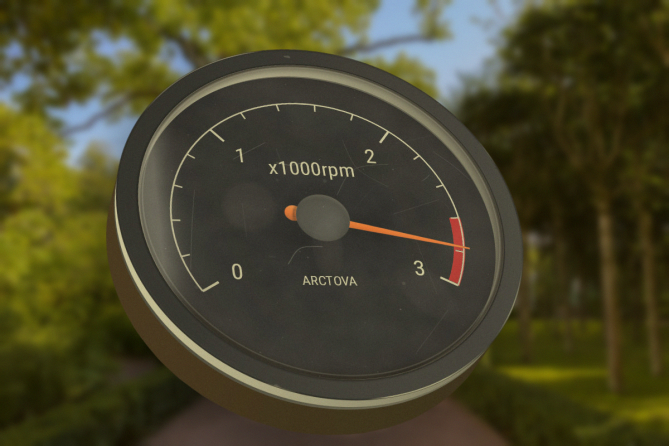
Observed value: 2800 rpm
